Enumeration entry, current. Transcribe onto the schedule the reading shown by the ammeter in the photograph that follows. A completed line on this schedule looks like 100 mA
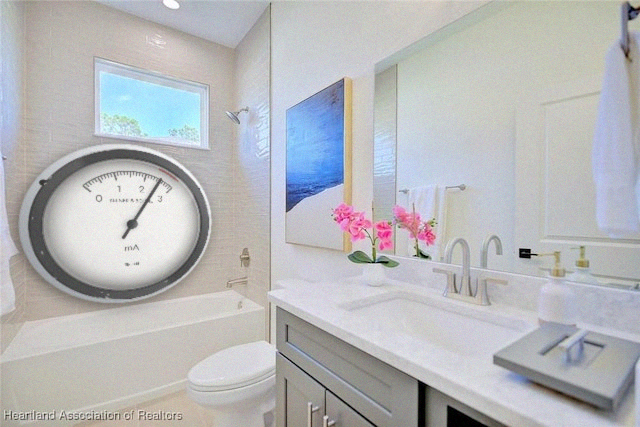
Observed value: 2.5 mA
